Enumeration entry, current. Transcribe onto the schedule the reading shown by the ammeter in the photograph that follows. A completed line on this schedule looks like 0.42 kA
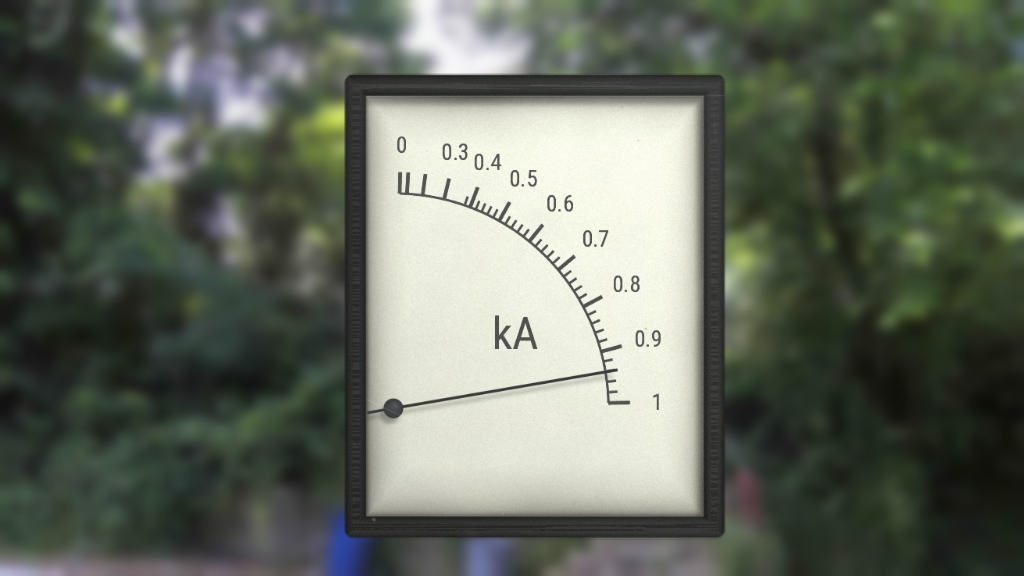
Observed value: 0.94 kA
